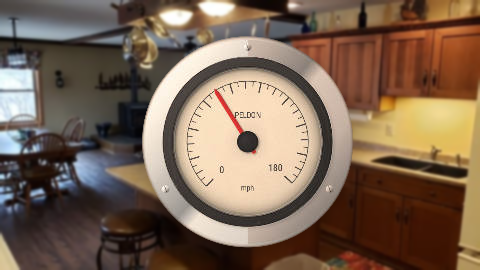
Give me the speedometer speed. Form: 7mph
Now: 70mph
